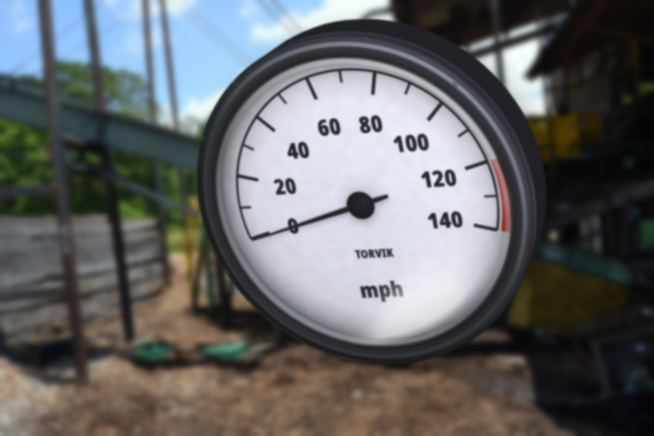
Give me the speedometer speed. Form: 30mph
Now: 0mph
